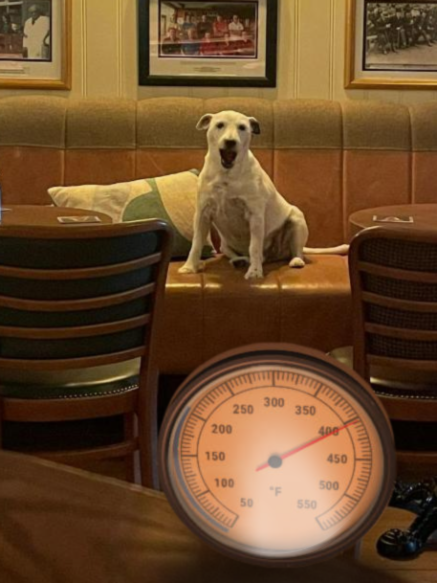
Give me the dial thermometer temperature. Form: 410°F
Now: 400°F
